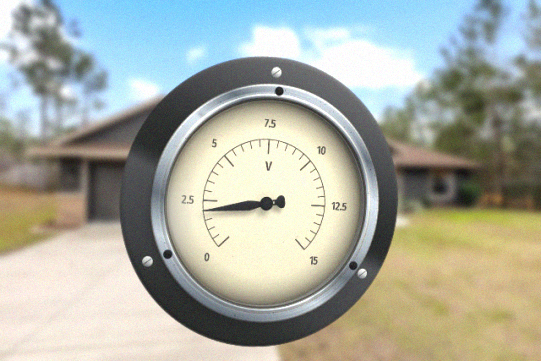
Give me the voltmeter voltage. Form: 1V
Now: 2V
